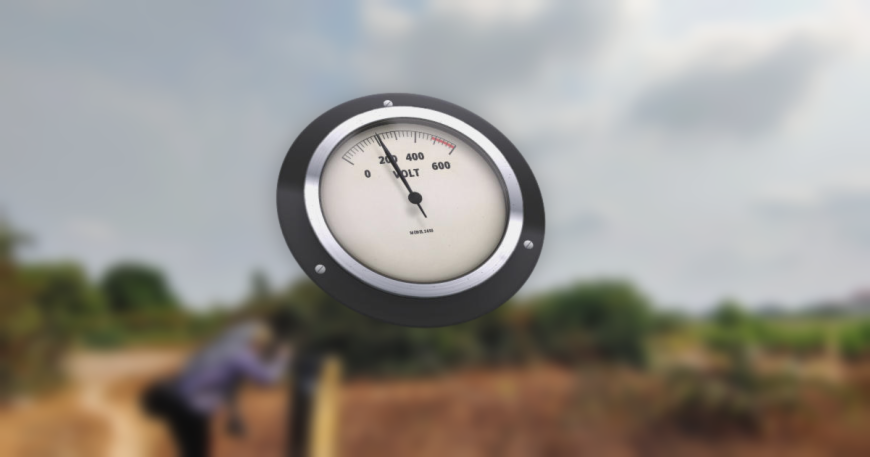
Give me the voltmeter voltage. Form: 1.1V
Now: 200V
